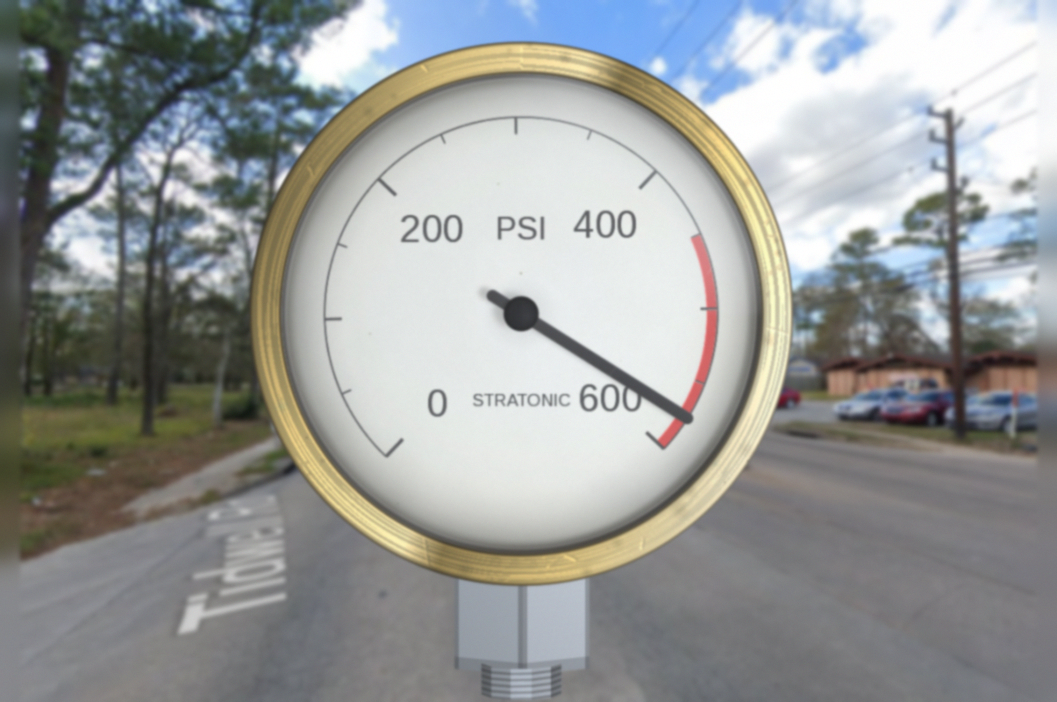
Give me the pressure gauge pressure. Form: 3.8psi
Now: 575psi
